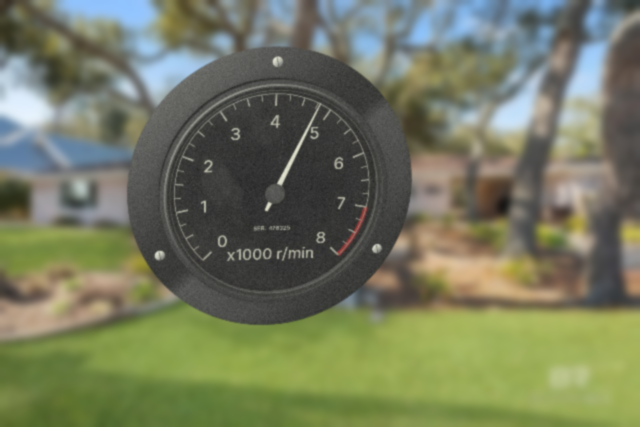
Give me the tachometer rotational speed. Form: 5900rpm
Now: 4750rpm
